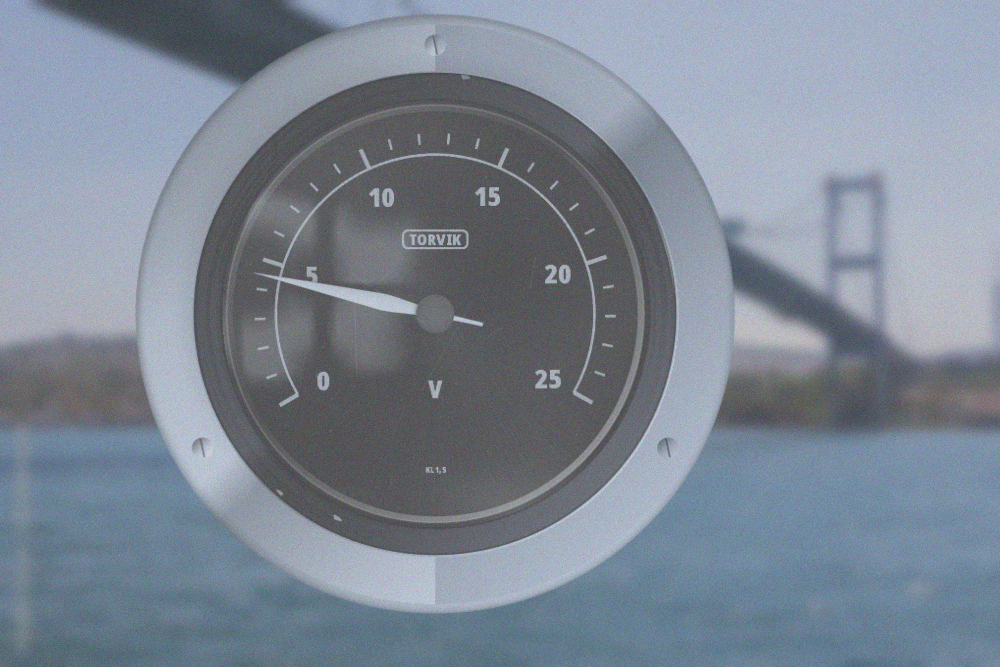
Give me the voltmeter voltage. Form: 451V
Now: 4.5V
